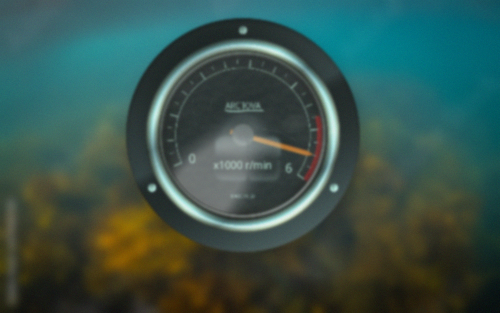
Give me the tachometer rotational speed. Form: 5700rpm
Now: 5500rpm
